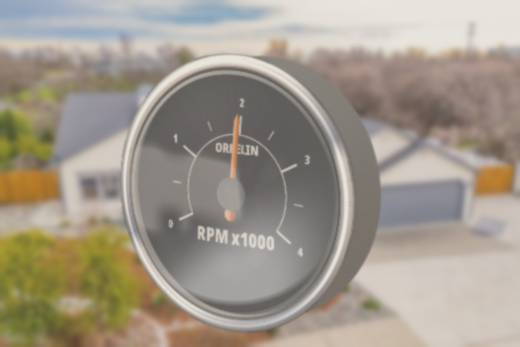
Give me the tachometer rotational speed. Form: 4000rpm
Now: 2000rpm
